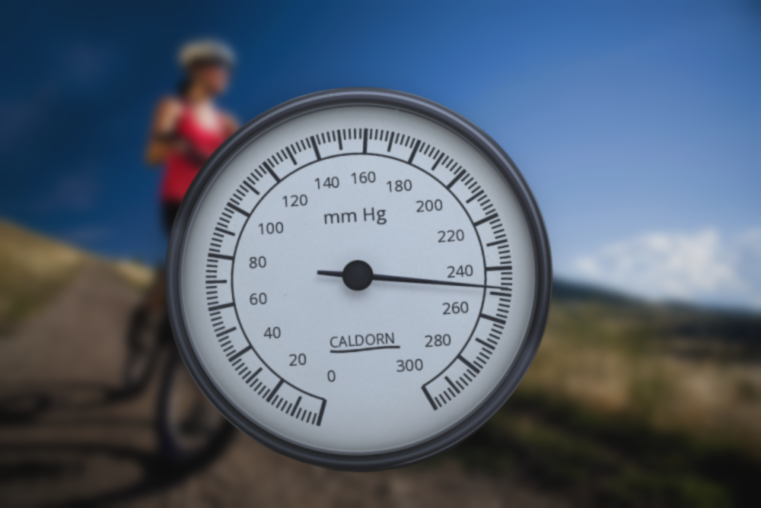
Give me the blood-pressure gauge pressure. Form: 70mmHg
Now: 248mmHg
